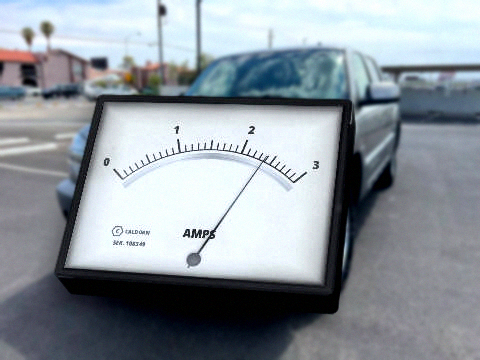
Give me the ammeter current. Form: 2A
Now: 2.4A
